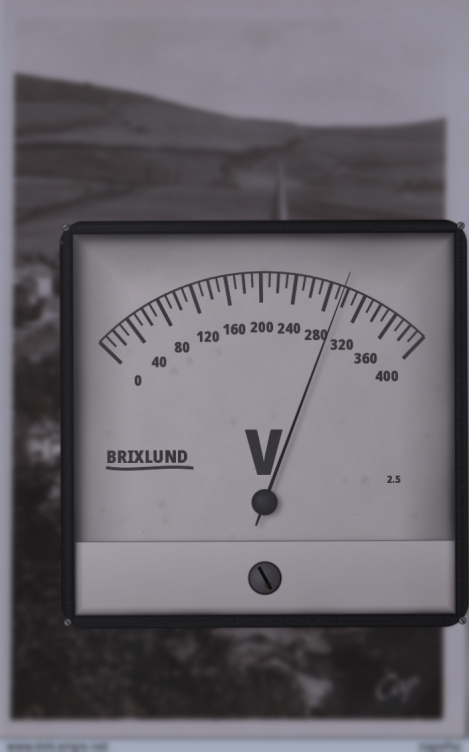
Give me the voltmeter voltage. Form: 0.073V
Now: 295V
